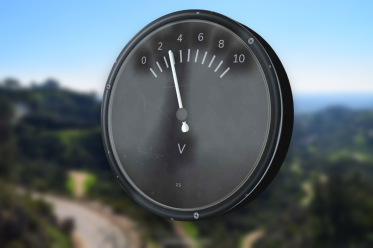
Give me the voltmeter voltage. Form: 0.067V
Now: 3V
